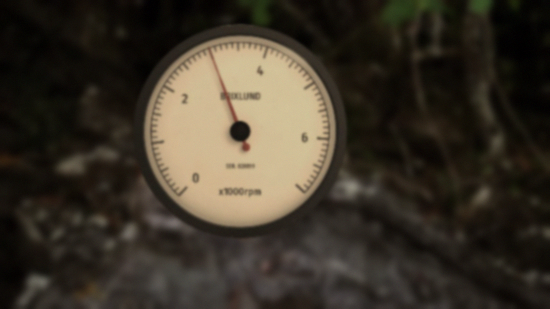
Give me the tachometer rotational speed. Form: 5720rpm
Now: 3000rpm
